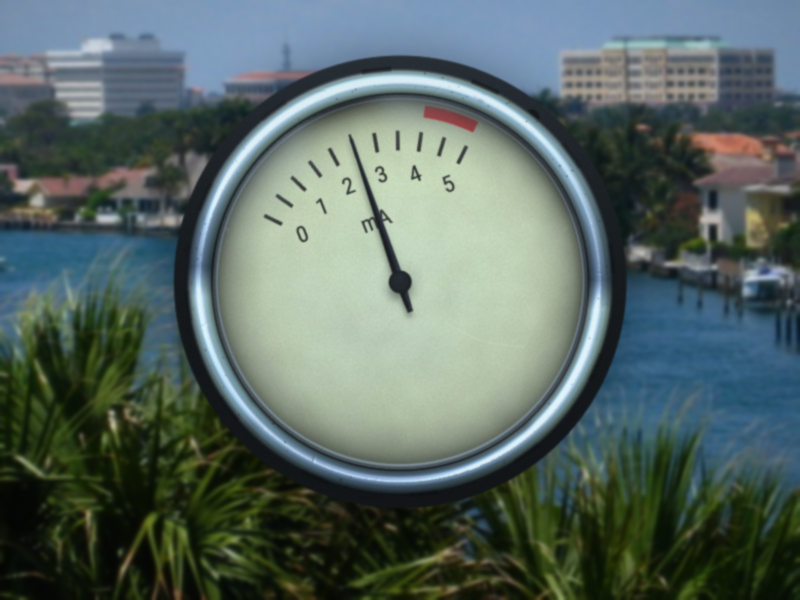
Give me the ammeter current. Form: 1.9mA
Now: 2.5mA
